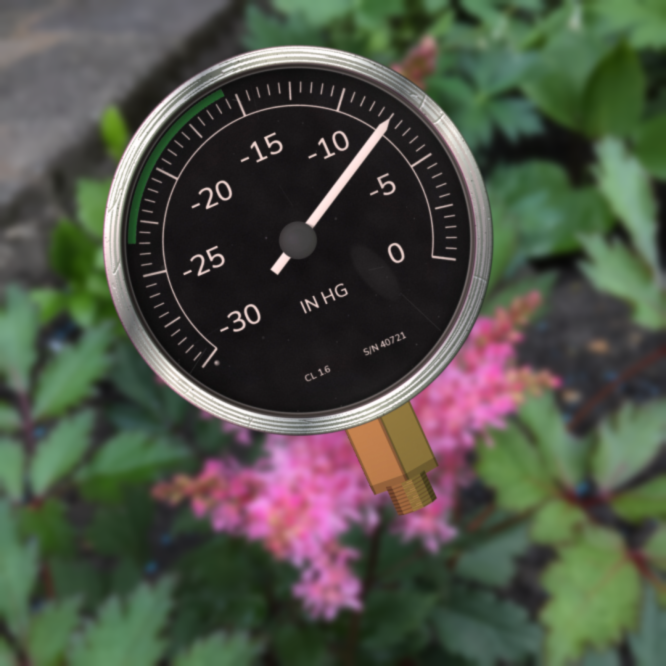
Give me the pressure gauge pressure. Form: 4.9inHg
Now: -7.5inHg
